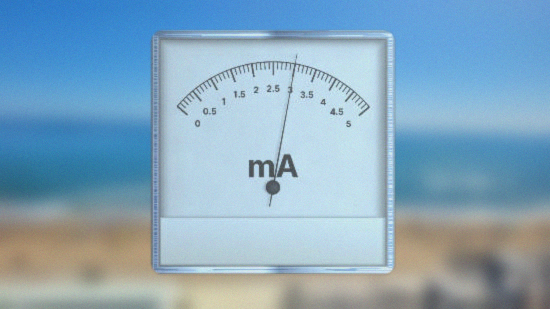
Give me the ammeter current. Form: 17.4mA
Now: 3mA
